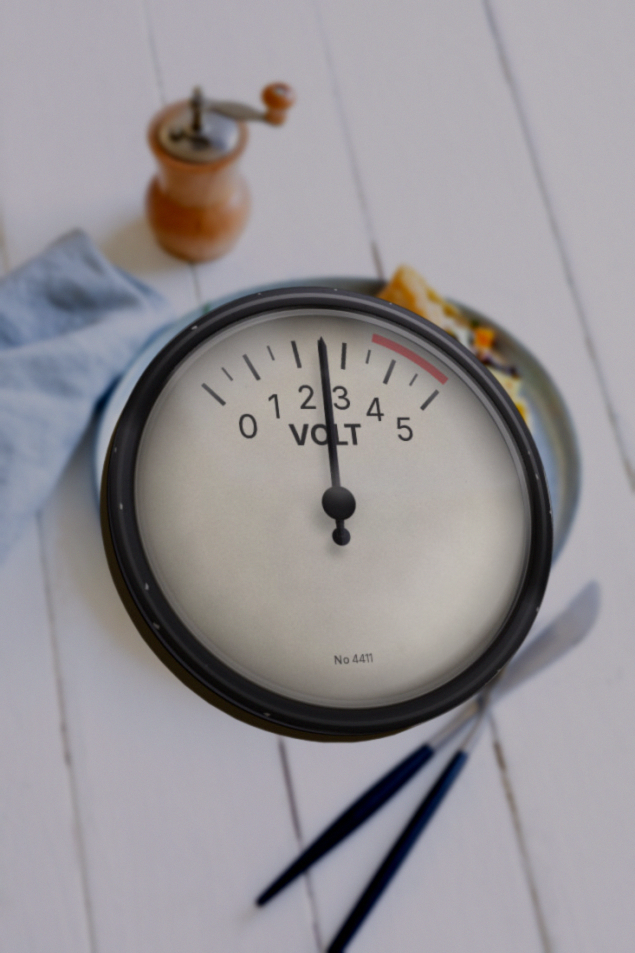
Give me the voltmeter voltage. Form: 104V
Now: 2.5V
